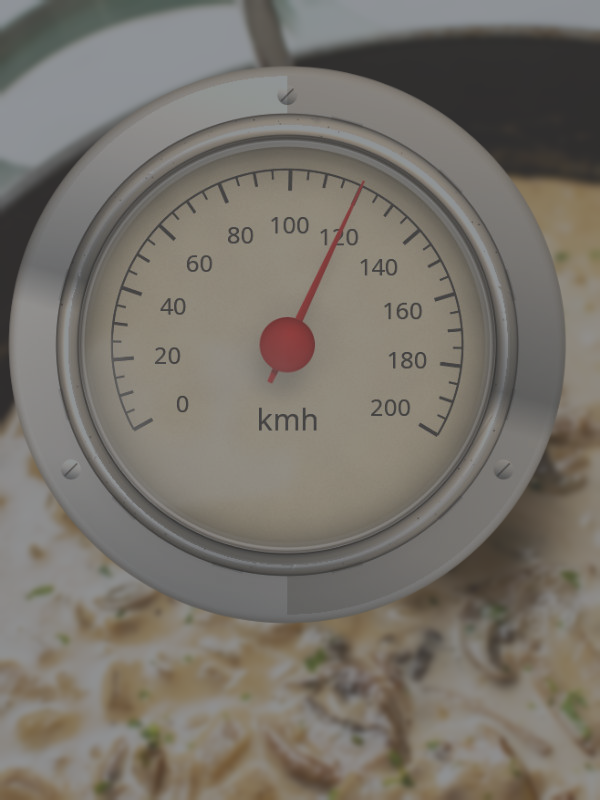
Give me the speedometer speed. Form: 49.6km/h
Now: 120km/h
